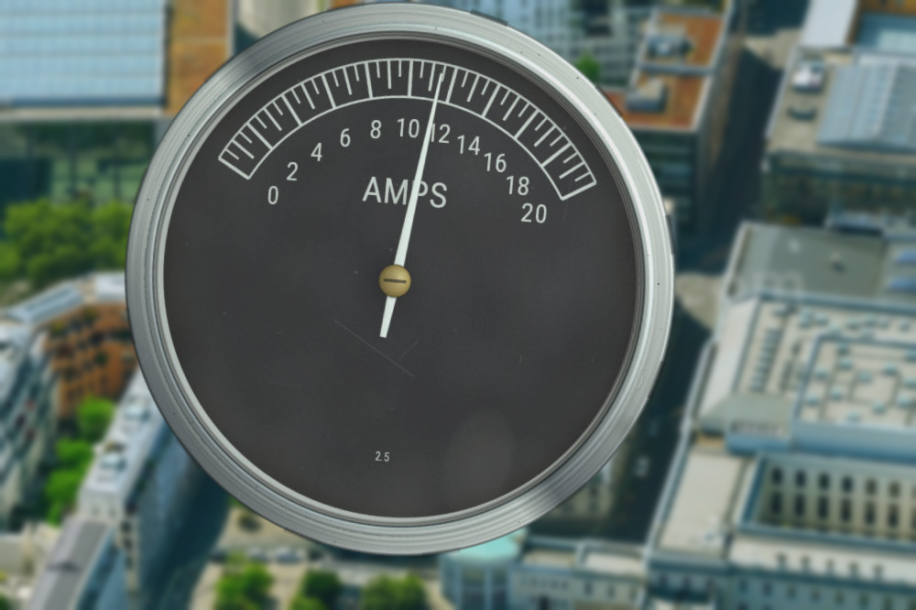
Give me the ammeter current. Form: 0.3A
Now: 11.5A
